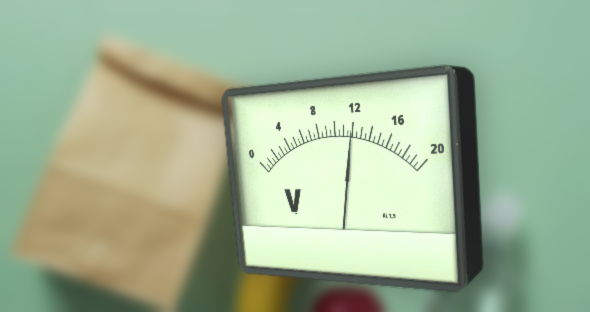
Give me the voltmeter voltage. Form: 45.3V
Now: 12V
